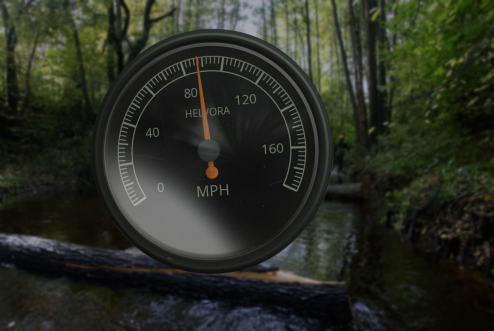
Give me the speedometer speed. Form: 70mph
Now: 88mph
